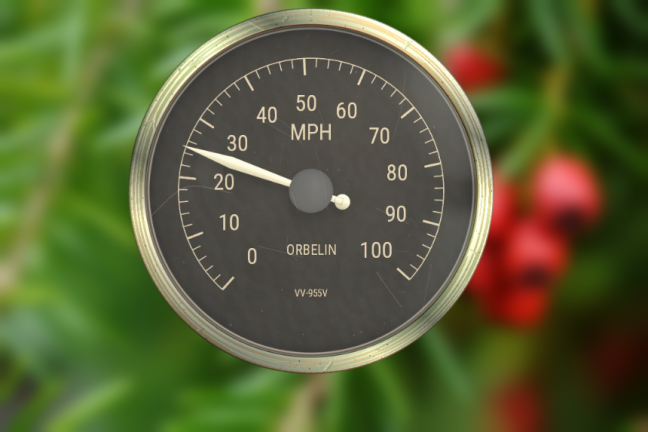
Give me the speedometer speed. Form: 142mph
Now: 25mph
